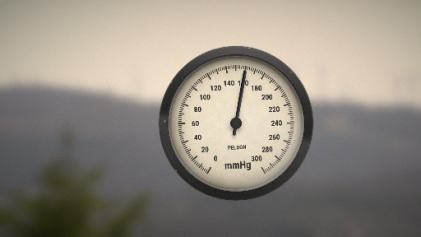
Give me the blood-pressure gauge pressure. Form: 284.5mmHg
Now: 160mmHg
